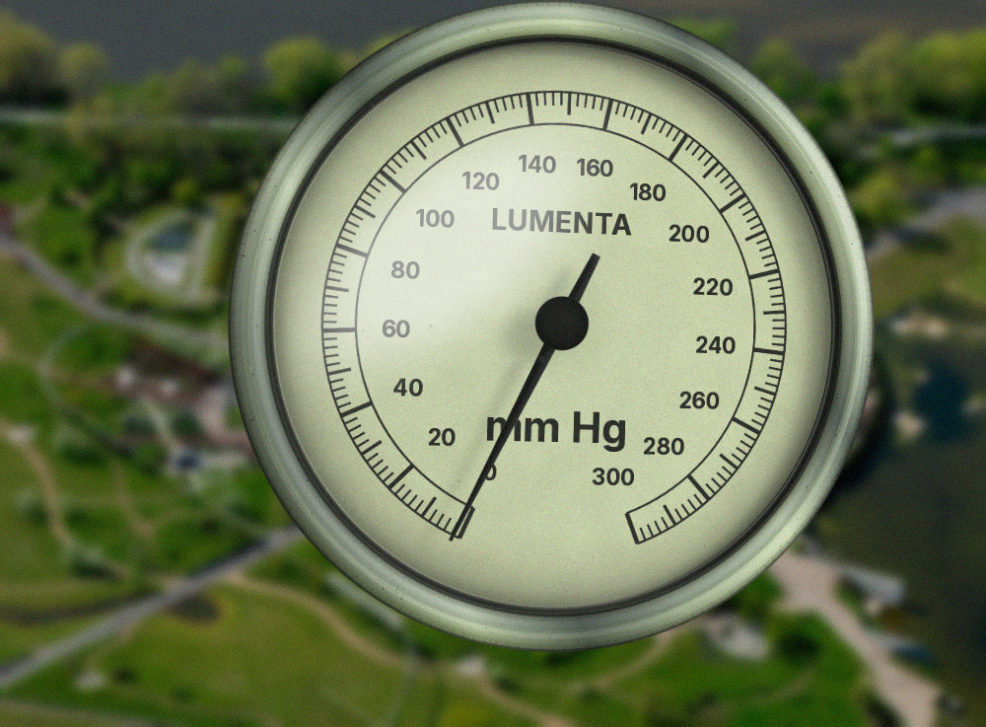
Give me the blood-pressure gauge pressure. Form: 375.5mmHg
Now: 2mmHg
